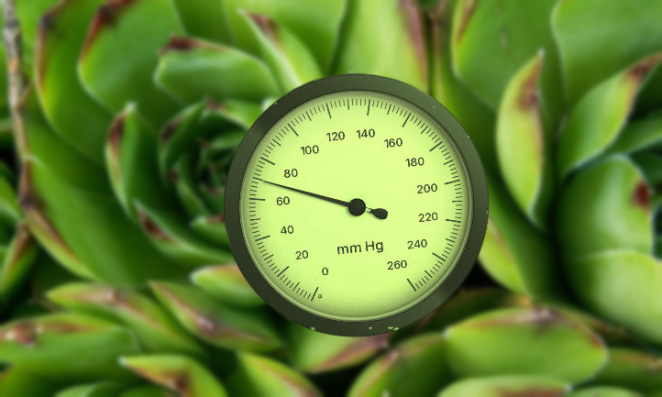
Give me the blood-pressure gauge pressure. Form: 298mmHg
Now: 70mmHg
